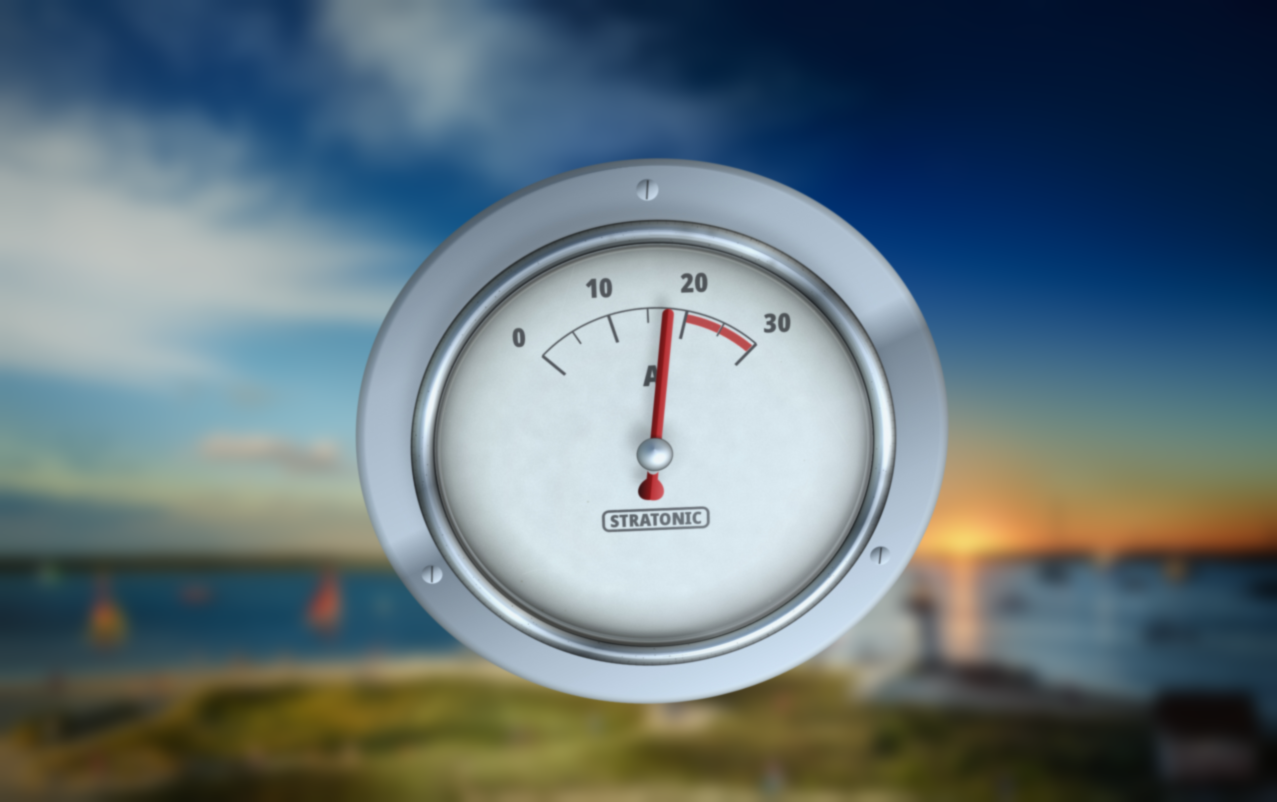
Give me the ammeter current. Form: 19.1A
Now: 17.5A
